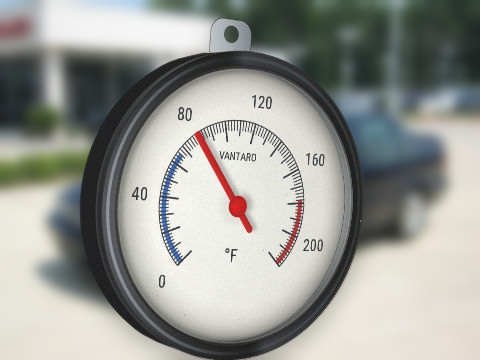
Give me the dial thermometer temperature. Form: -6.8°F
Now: 80°F
